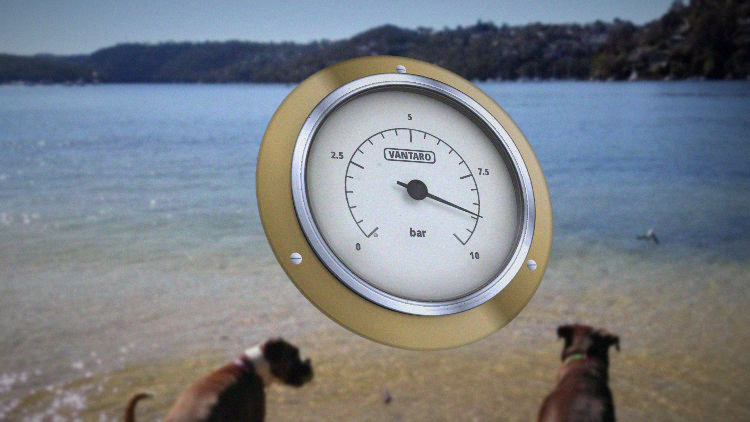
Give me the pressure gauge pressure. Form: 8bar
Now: 9bar
